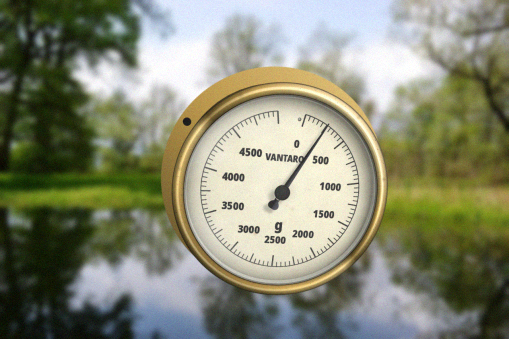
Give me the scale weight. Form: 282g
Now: 250g
